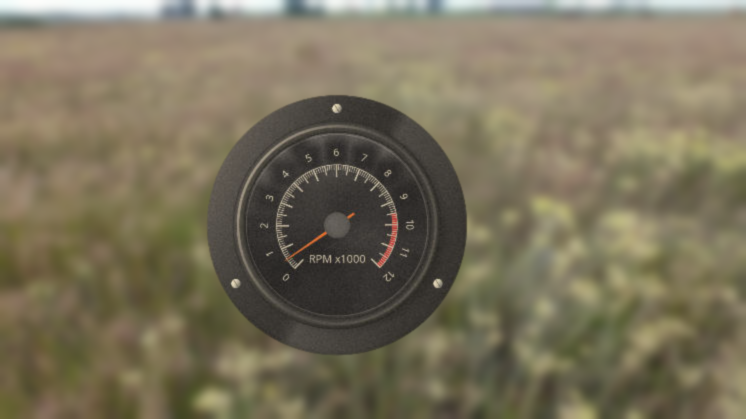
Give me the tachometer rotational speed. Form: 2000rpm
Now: 500rpm
